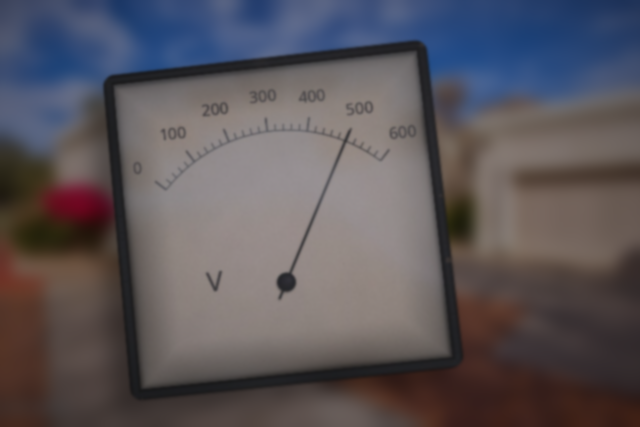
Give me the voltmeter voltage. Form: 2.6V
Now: 500V
